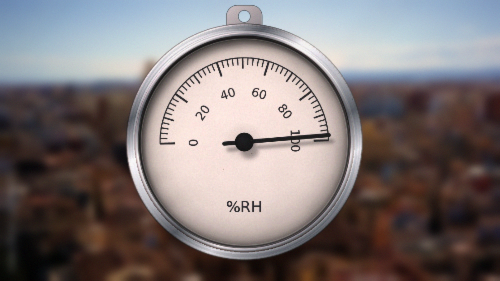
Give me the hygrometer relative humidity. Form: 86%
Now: 98%
